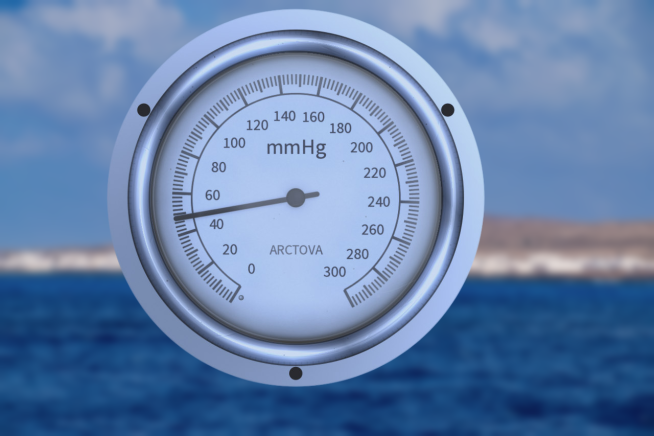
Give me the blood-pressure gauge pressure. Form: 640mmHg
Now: 48mmHg
